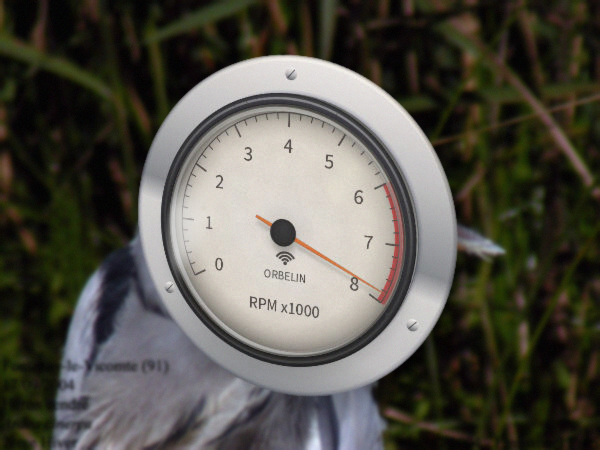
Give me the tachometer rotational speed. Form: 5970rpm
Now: 7800rpm
